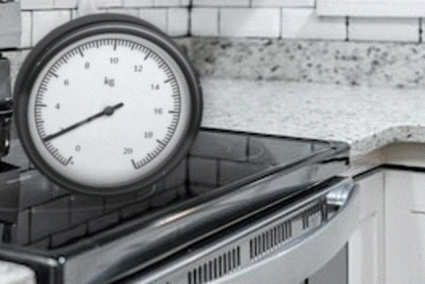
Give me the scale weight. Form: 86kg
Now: 2kg
